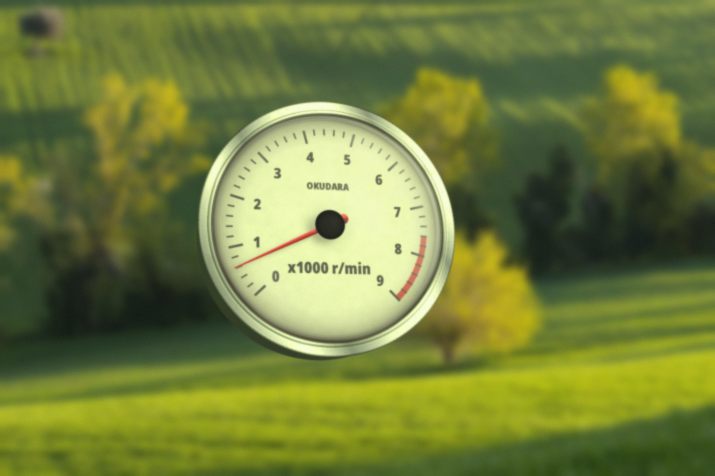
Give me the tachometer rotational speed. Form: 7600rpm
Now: 600rpm
